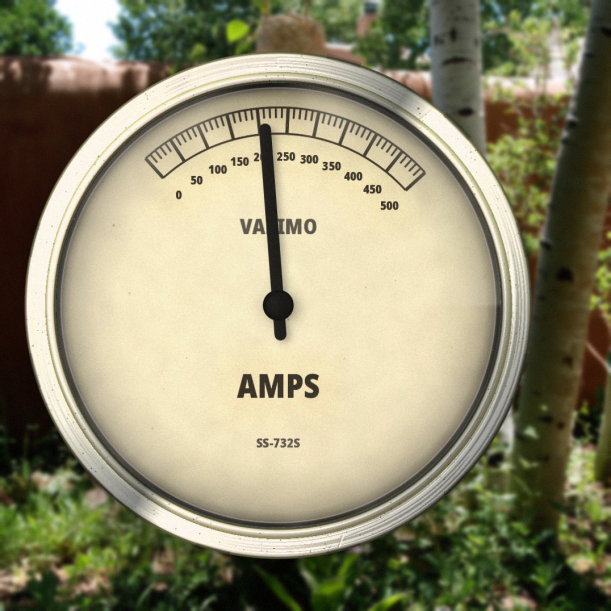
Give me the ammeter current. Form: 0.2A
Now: 210A
